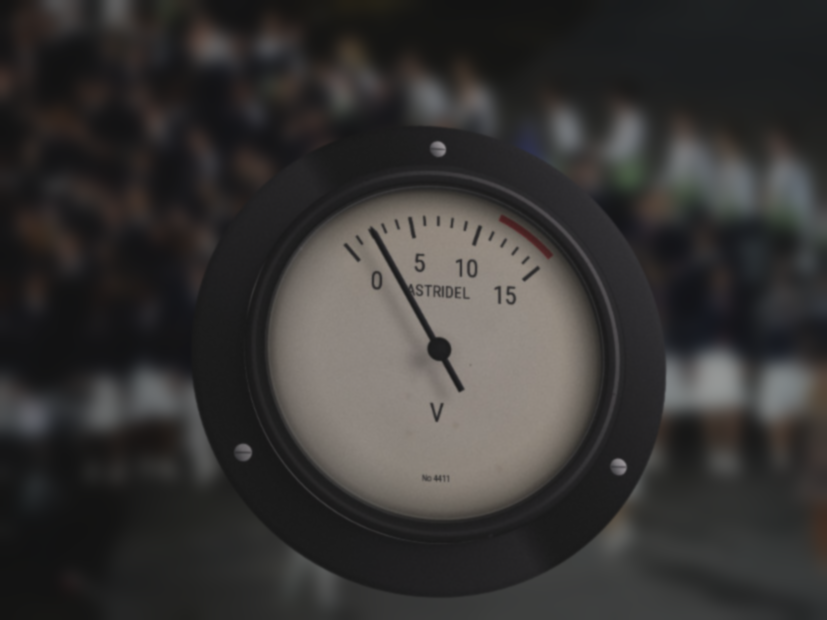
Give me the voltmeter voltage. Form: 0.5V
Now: 2V
